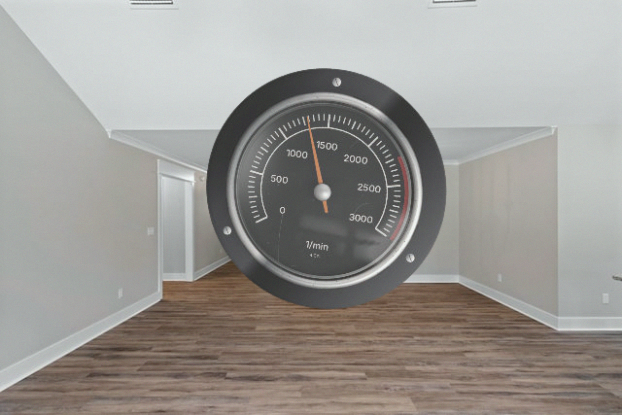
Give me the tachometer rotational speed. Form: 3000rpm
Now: 1300rpm
